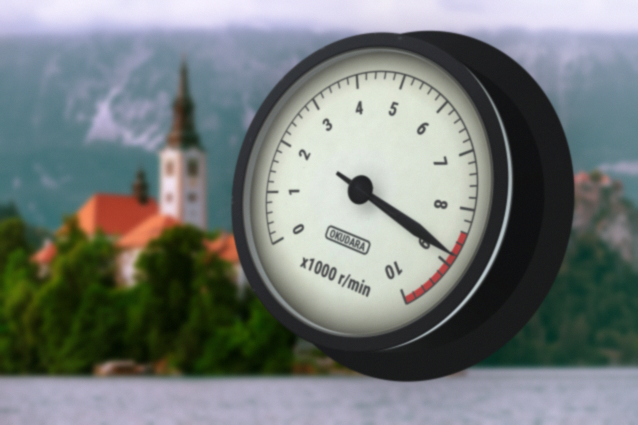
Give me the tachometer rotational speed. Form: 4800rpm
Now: 8800rpm
